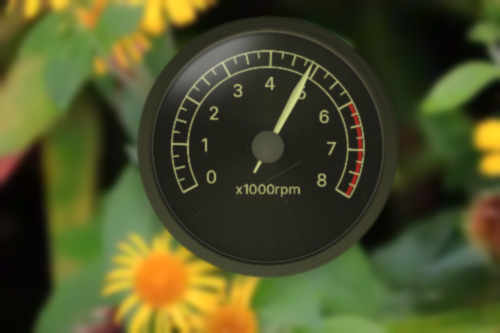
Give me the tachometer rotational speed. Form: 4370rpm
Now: 4875rpm
